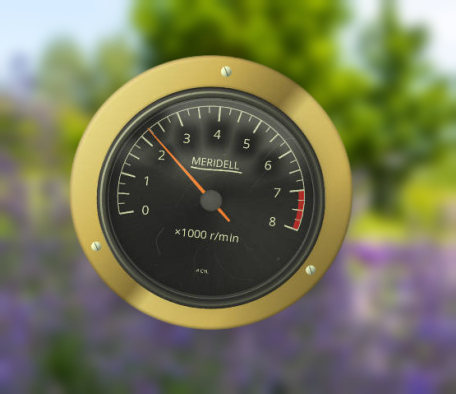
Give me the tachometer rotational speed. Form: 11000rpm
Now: 2250rpm
